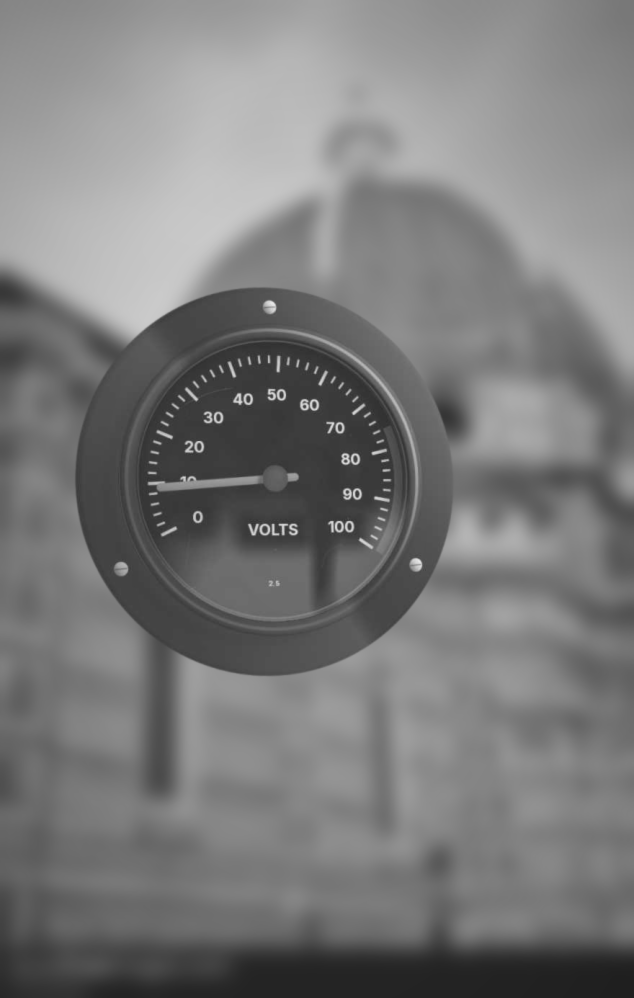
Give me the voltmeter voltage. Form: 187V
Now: 9V
